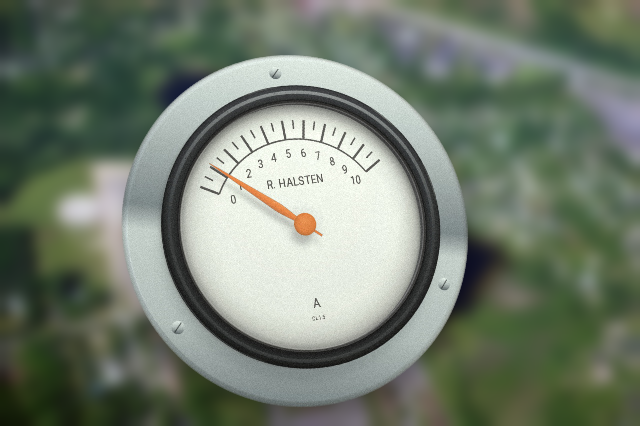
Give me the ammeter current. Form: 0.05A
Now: 1A
